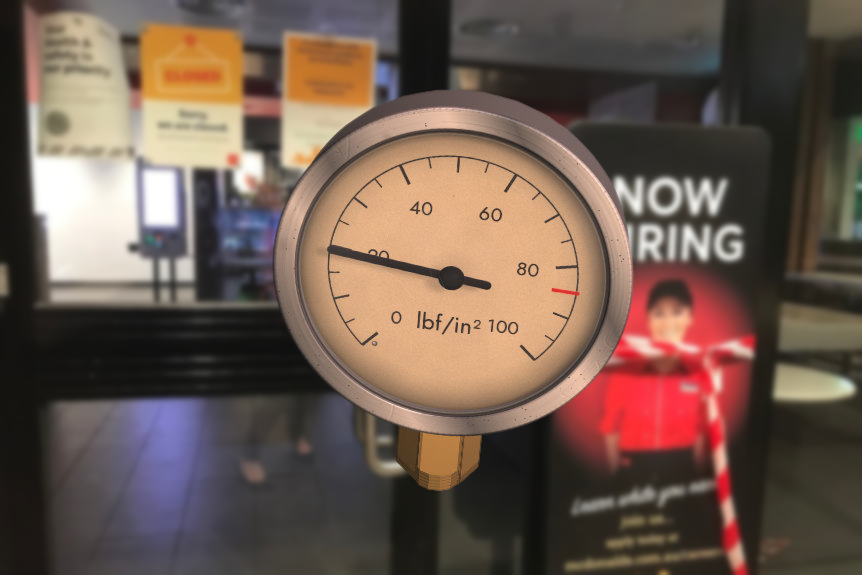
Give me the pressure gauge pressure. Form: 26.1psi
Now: 20psi
